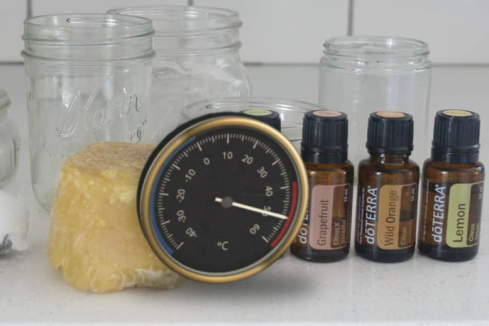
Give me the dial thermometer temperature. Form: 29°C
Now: 50°C
